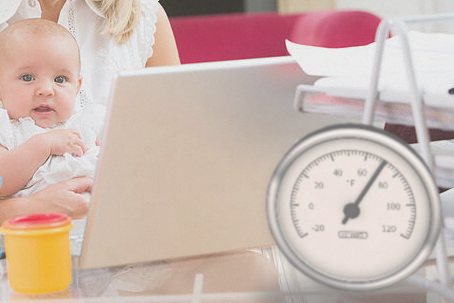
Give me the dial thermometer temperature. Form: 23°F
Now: 70°F
